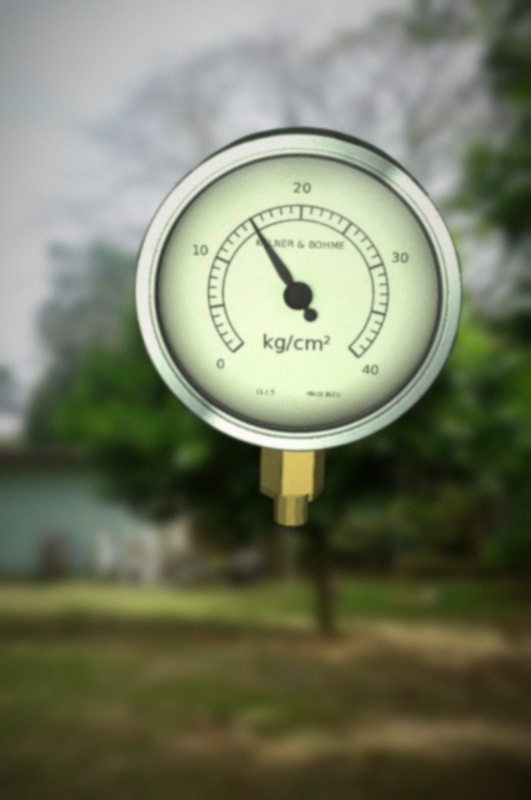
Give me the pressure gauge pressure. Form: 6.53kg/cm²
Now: 15kg/cm²
